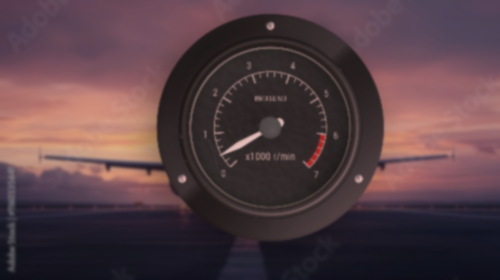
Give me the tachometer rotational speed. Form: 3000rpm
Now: 400rpm
